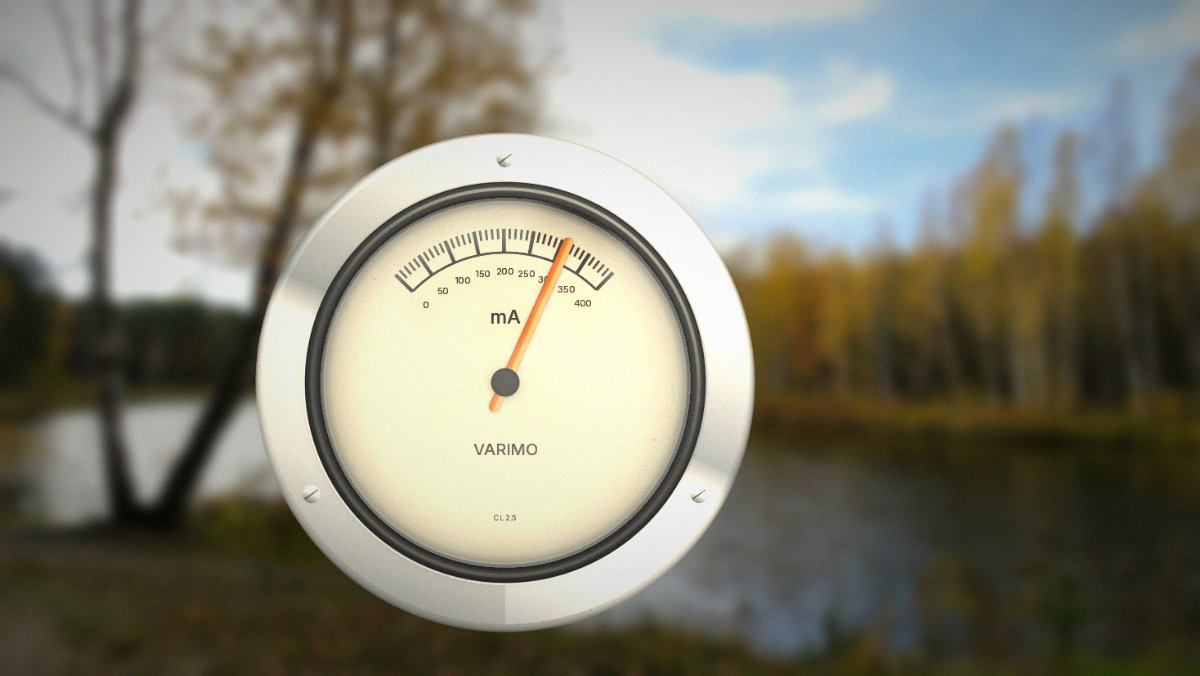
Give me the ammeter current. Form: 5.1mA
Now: 310mA
